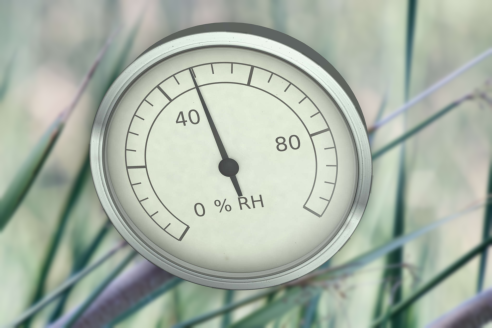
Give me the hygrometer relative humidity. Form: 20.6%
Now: 48%
